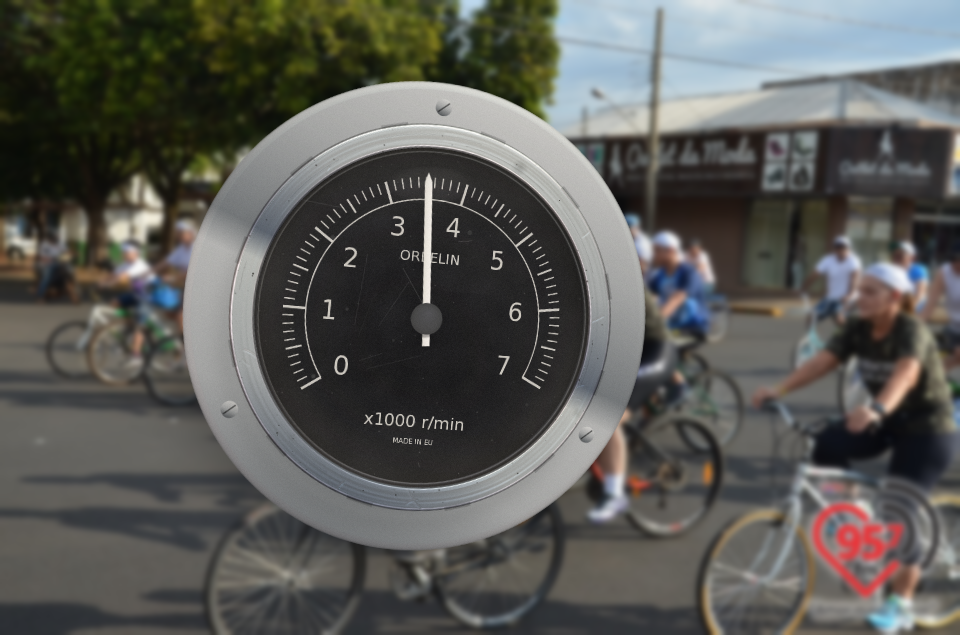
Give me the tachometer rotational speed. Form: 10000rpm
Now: 3500rpm
